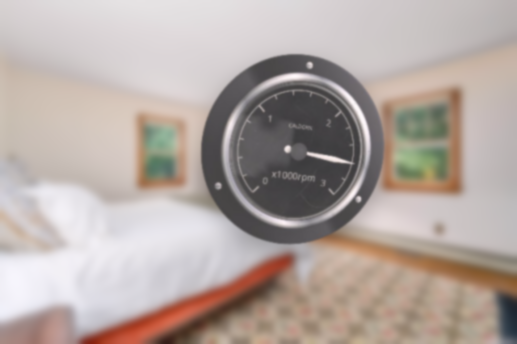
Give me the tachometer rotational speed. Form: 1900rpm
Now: 2600rpm
